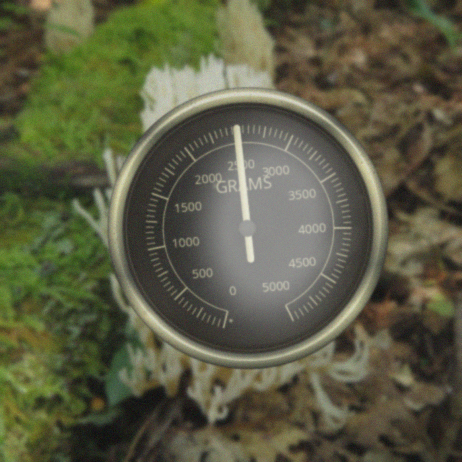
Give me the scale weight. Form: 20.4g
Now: 2500g
